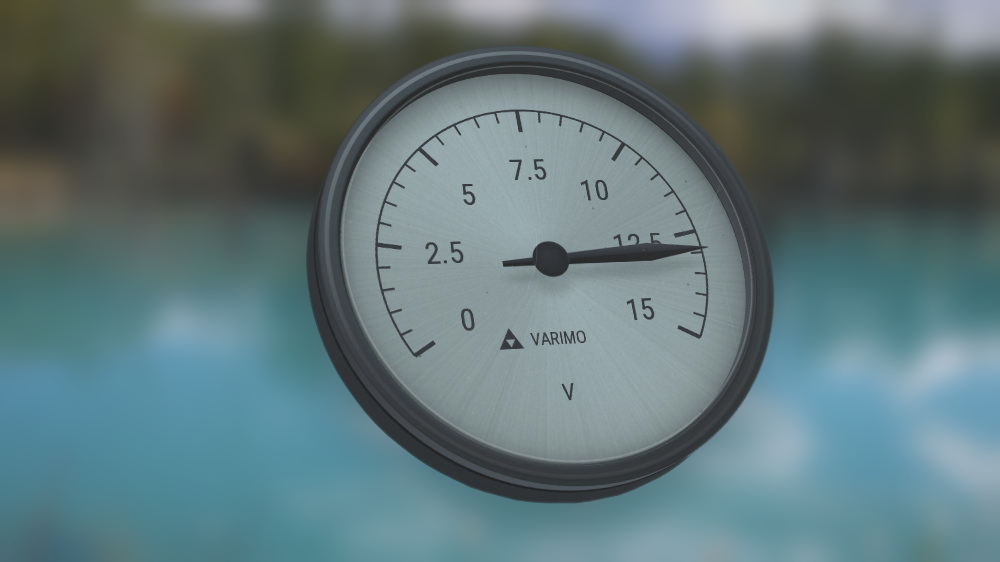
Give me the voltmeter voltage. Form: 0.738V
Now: 13V
